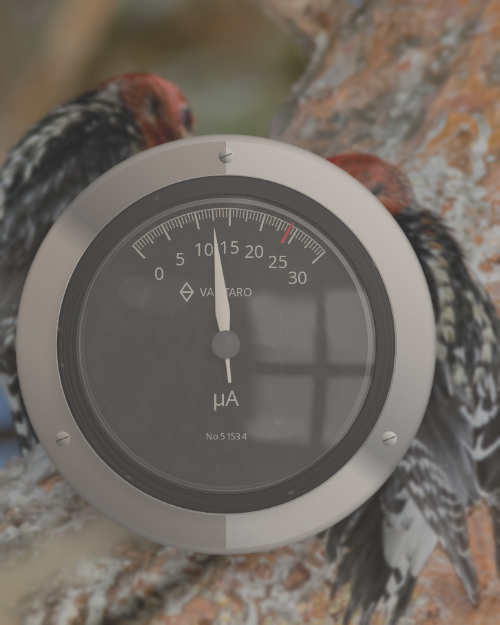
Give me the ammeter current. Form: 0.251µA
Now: 12.5µA
